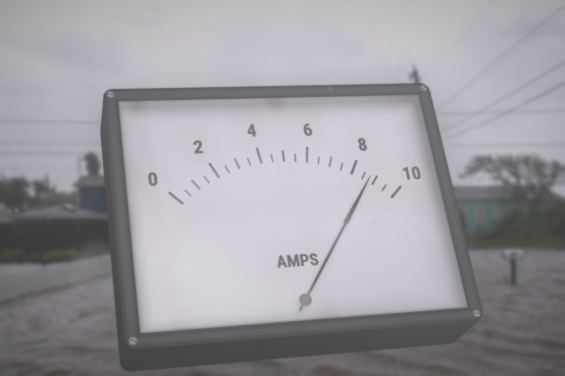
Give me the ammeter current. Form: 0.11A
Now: 8.75A
